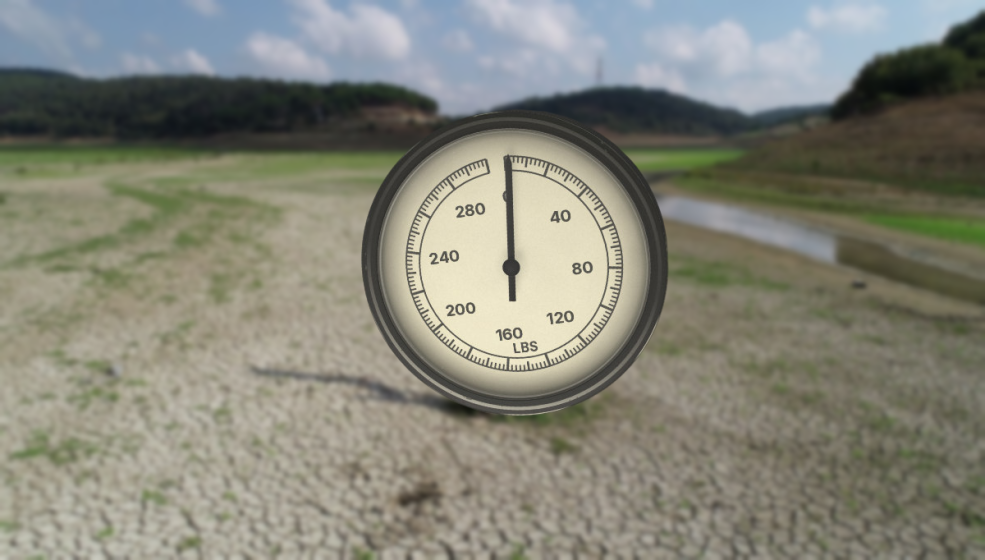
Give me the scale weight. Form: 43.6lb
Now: 2lb
